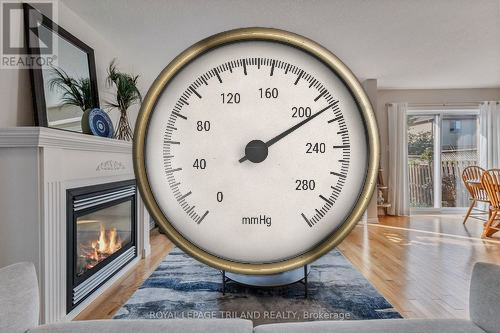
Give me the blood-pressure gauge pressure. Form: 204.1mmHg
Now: 210mmHg
